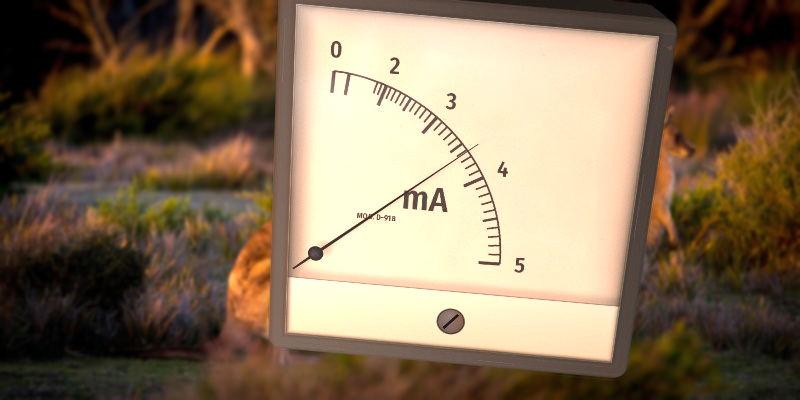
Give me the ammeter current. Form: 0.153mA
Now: 3.6mA
